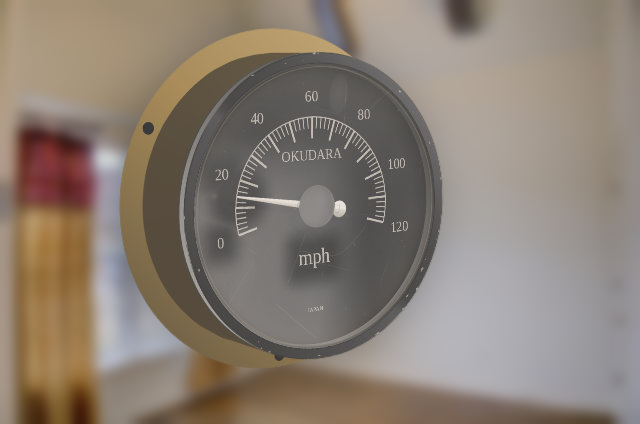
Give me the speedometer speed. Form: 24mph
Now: 14mph
